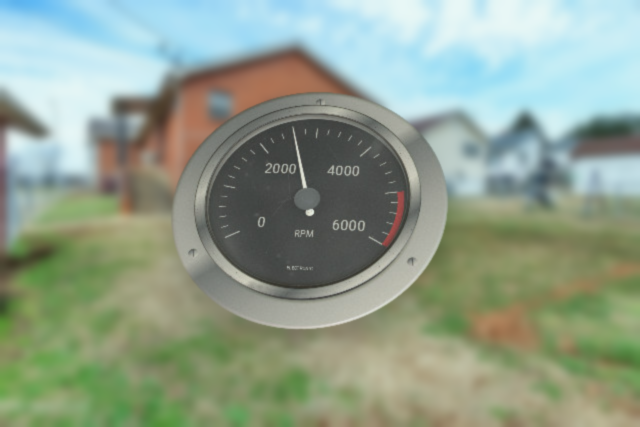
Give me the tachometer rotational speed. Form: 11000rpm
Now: 2600rpm
